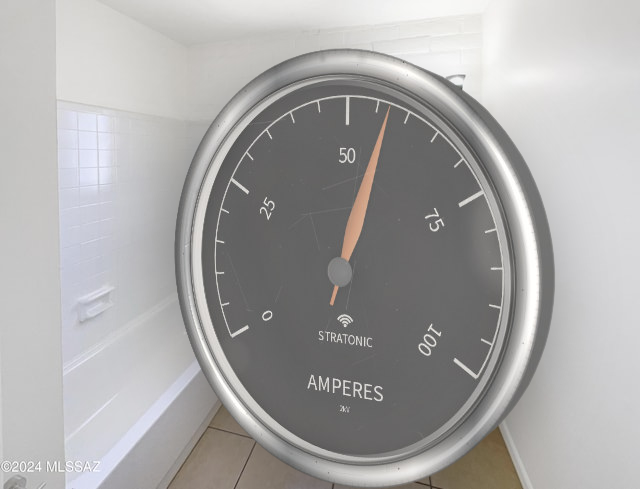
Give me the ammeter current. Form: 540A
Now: 57.5A
